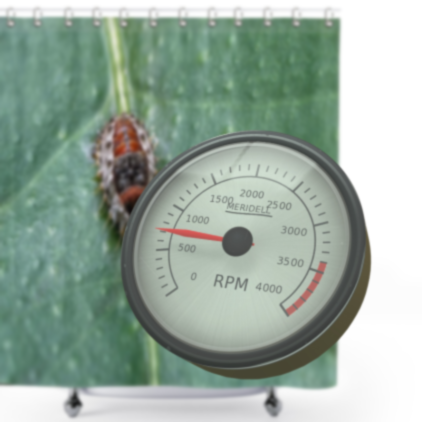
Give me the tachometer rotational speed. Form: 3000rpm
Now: 700rpm
